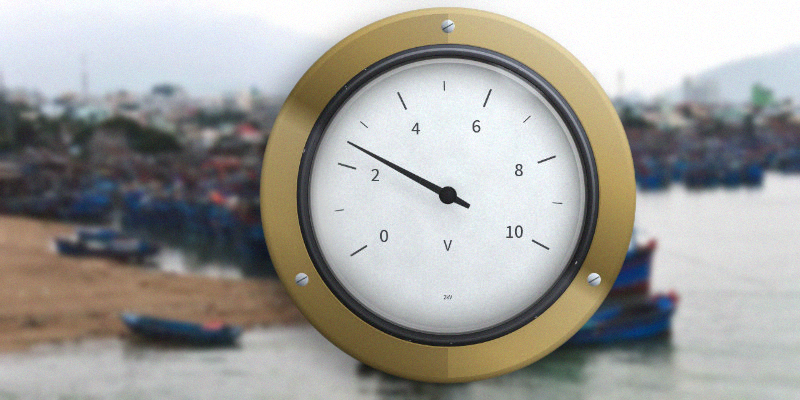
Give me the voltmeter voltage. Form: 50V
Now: 2.5V
